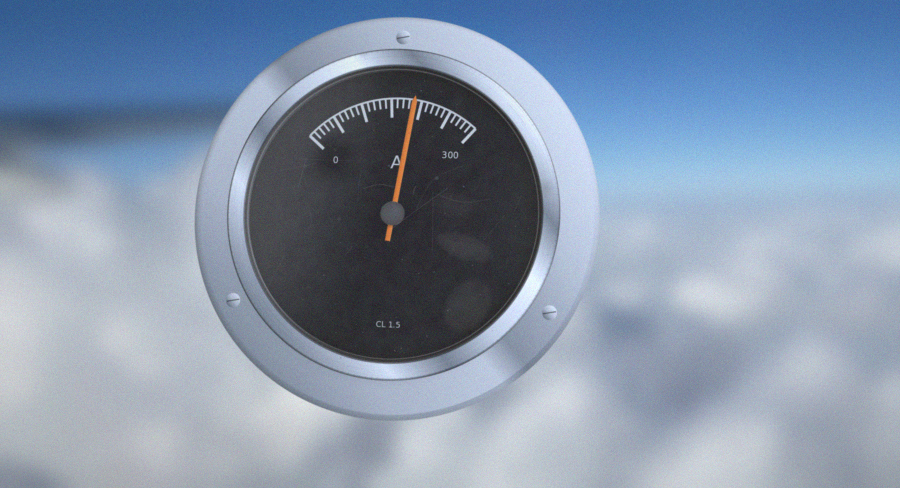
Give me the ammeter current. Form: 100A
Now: 190A
